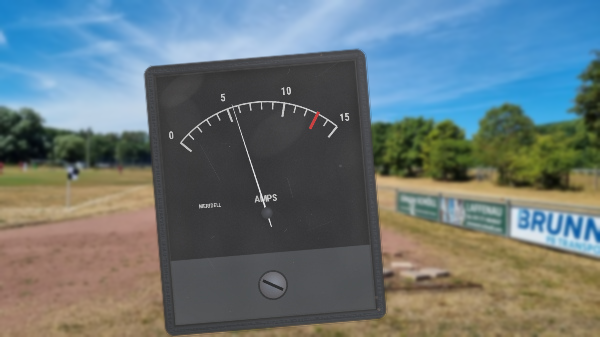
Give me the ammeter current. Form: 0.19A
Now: 5.5A
